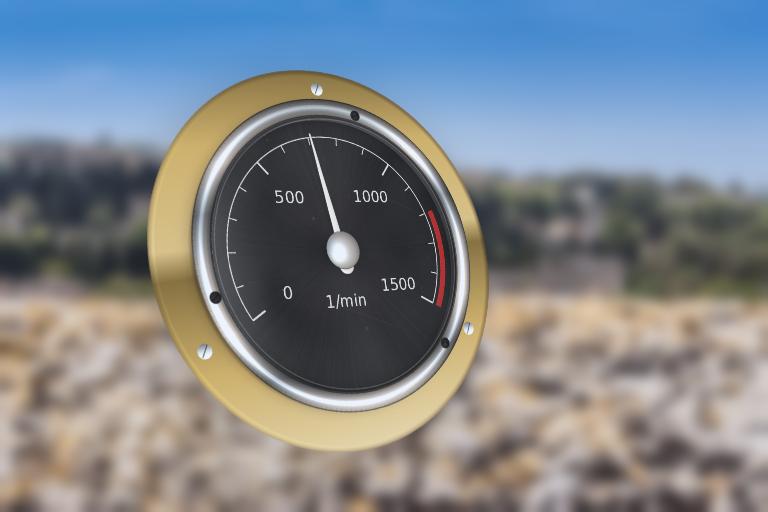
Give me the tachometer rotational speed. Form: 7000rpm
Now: 700rpm
